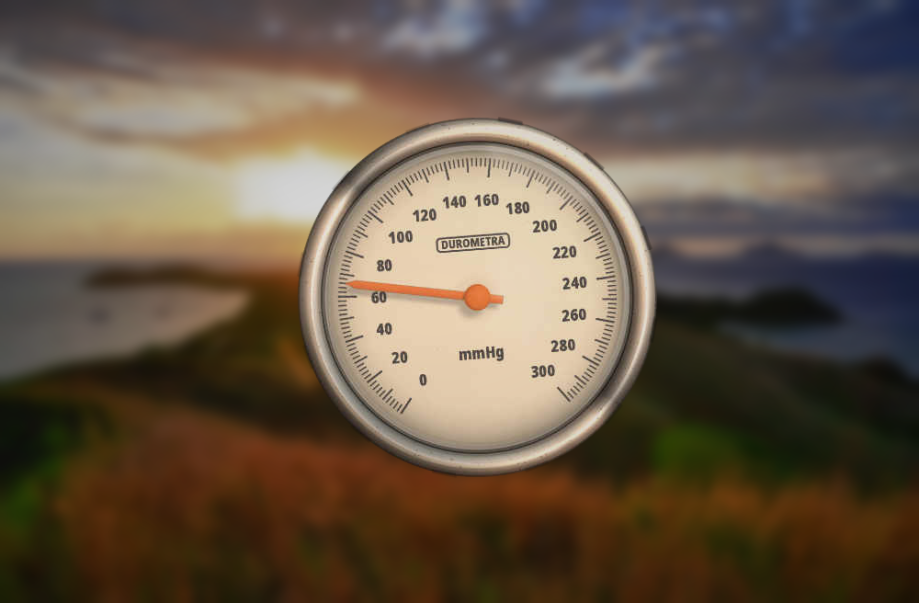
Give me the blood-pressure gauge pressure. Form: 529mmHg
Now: 66mmHg
